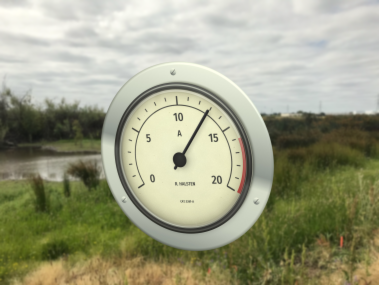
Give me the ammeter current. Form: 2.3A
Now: 13A
